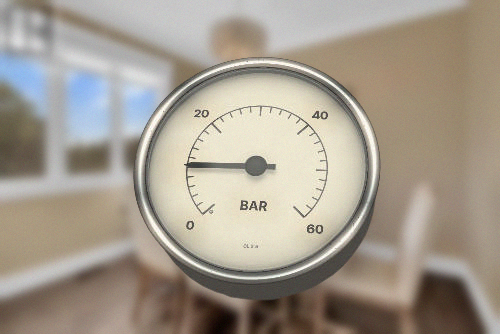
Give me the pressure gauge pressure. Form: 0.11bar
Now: 10bar
